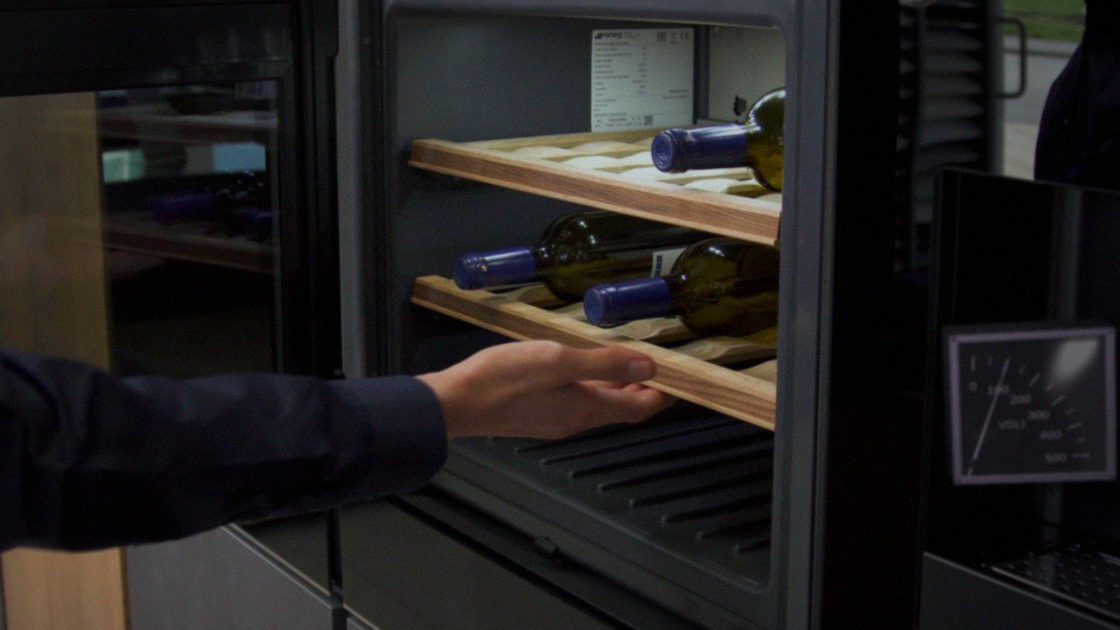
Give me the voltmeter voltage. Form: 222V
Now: 100V
